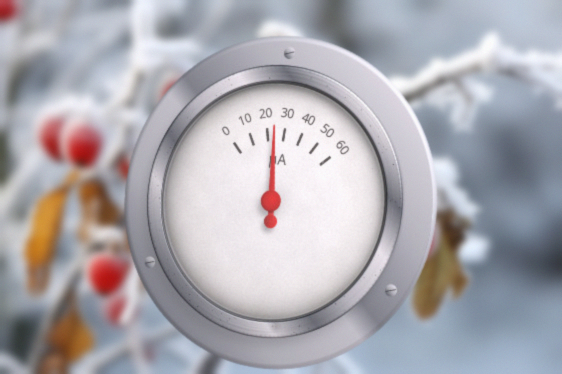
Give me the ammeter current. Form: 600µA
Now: 25µA
